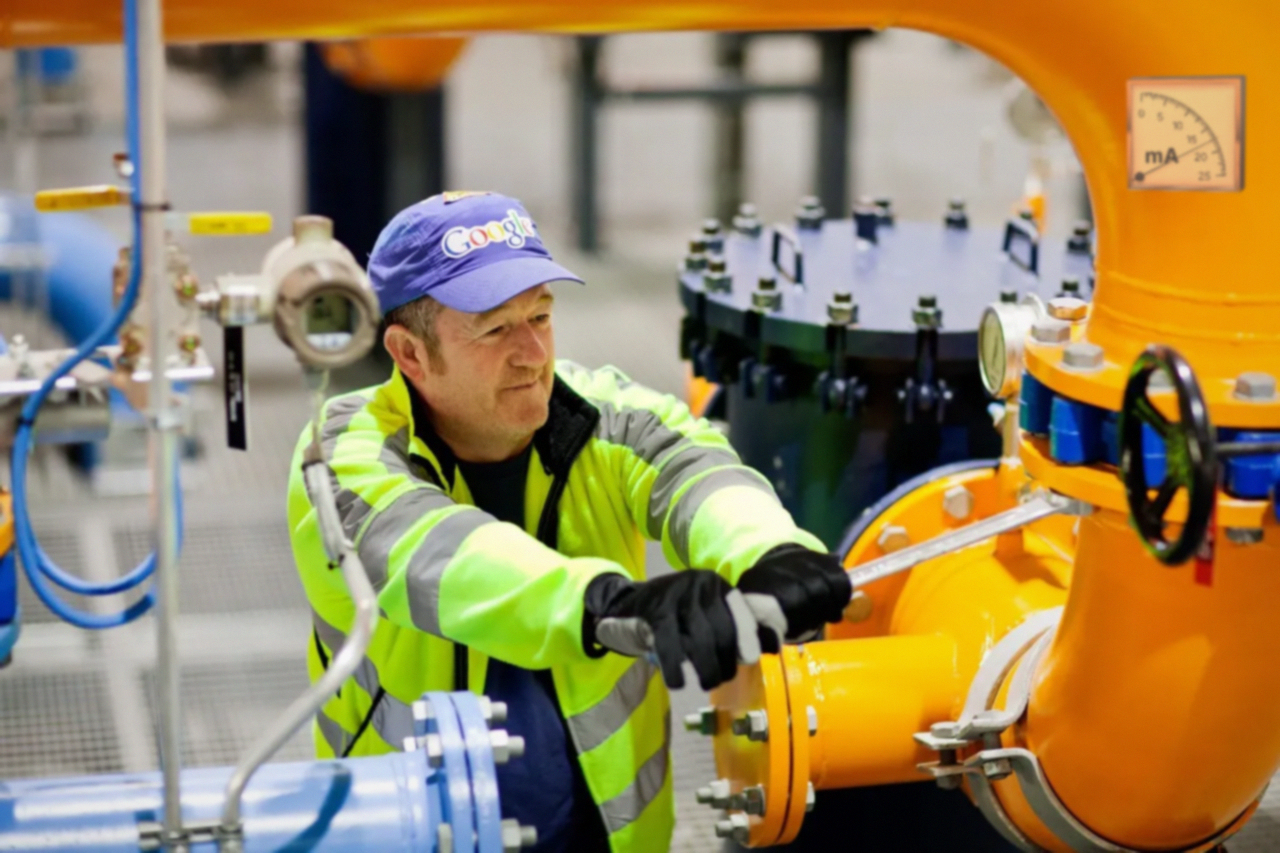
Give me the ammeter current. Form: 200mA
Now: 17.5mA
